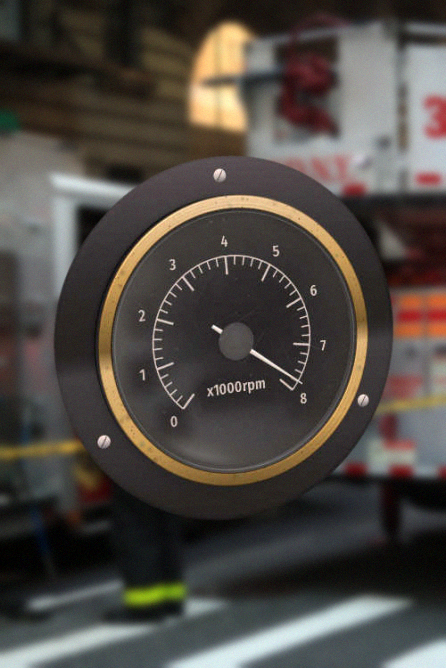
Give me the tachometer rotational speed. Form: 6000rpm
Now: 7800rpm
